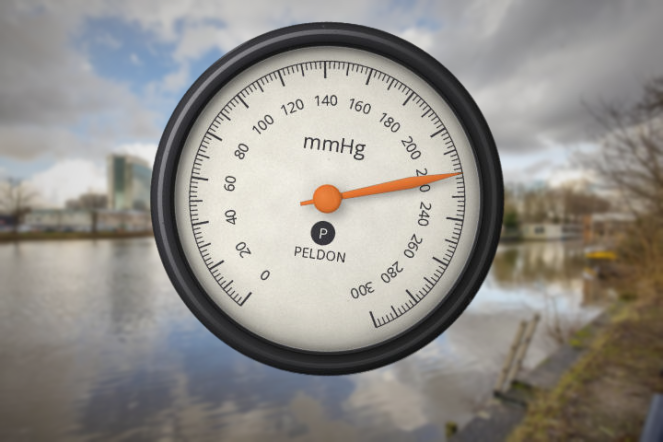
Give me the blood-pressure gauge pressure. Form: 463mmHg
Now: 220mmHg
